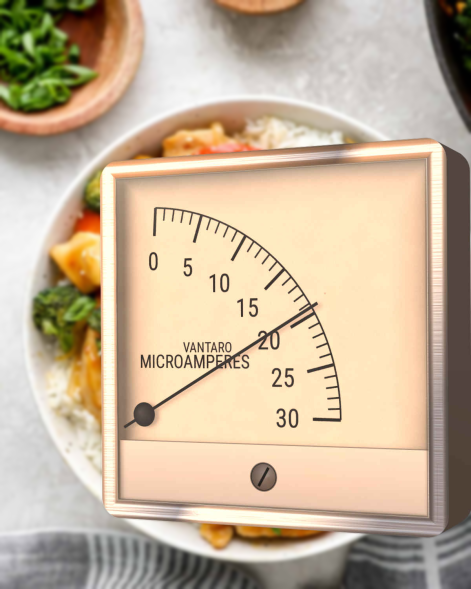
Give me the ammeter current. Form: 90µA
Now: 19.5µA
